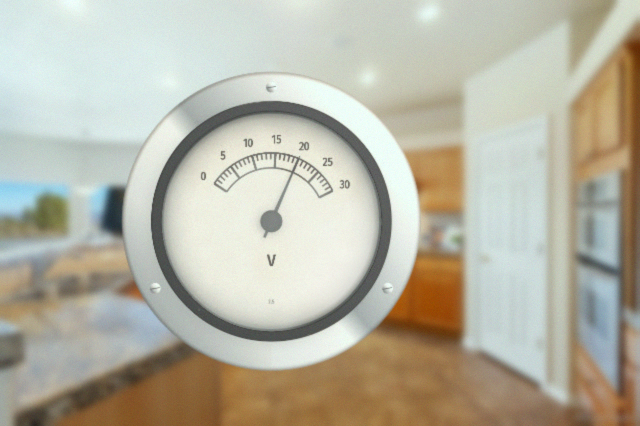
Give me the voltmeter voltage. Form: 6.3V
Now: 20V
